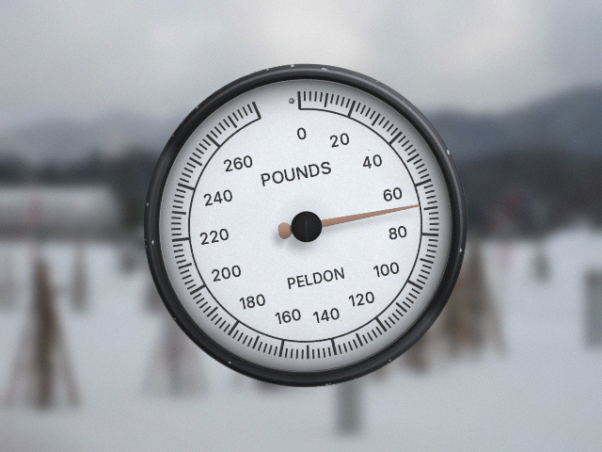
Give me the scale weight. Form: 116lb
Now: 68lb
